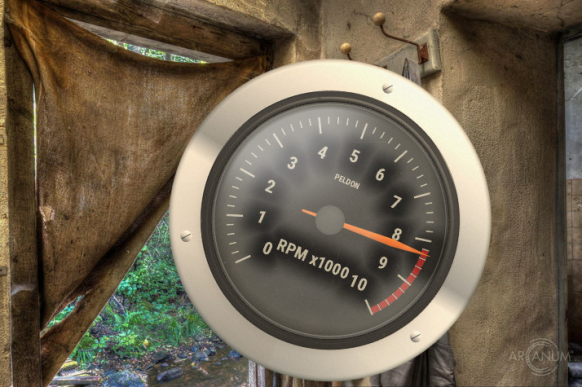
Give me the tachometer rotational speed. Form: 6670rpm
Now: 8300rpm
